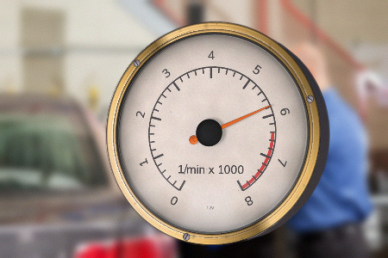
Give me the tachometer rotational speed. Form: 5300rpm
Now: 5800rpm
